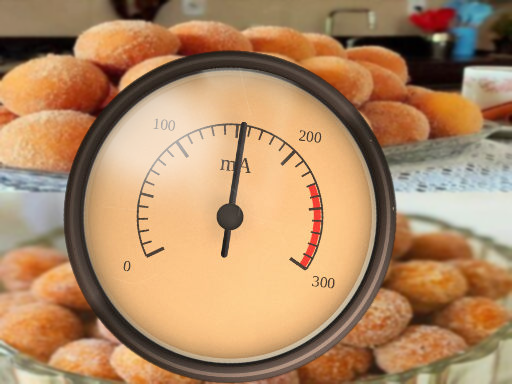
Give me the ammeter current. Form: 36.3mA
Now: 155mA
